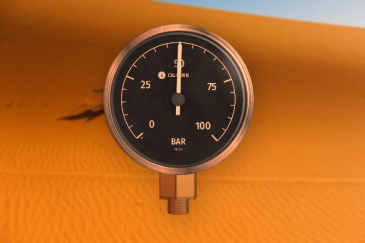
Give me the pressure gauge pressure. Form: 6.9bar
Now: 50bar
